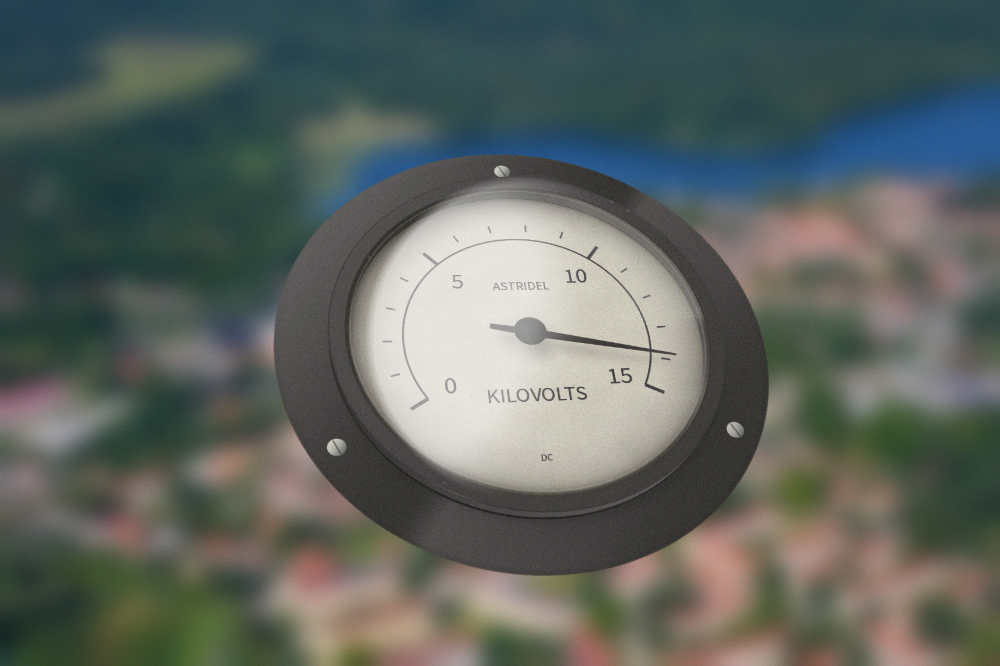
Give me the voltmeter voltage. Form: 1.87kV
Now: 14kV
